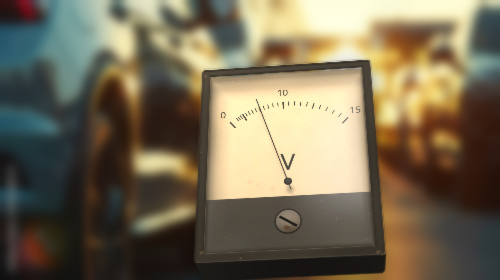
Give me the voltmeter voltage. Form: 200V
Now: 7.5V
